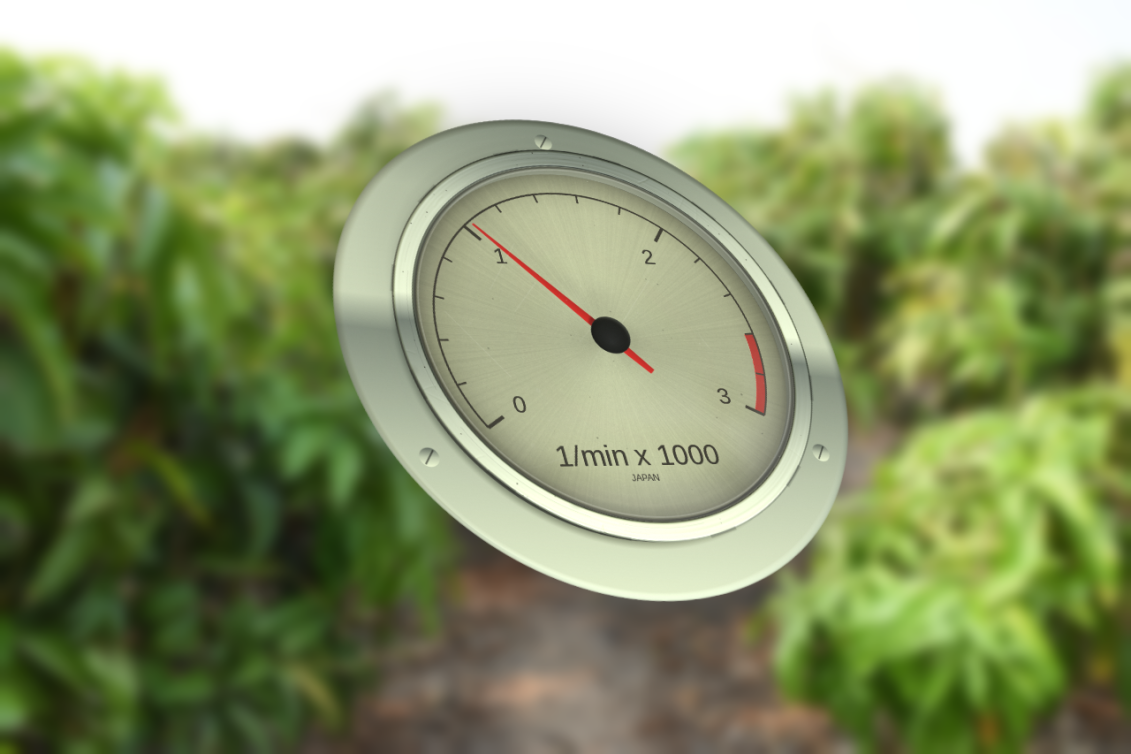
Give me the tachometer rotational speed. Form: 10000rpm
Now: 1000rpm
